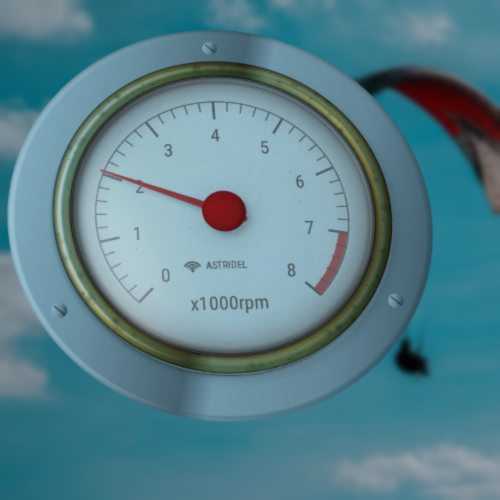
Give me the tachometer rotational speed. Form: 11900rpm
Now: 2000rpm
